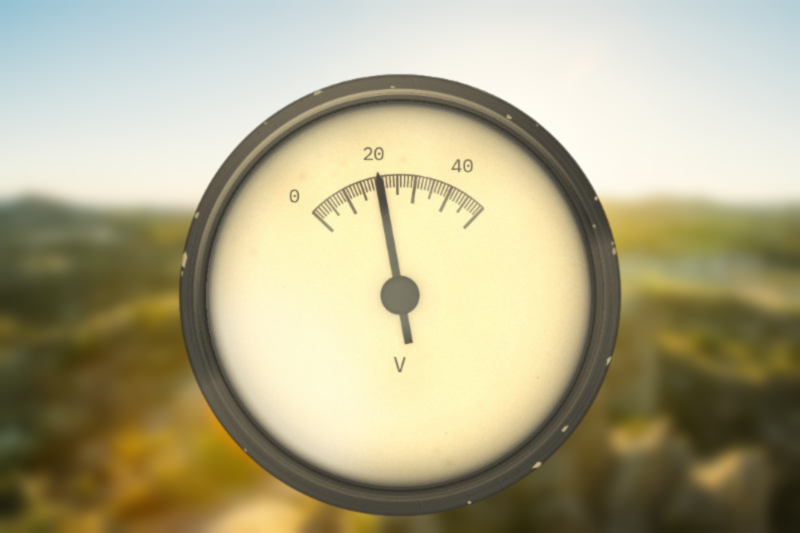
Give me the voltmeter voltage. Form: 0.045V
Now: 20V
